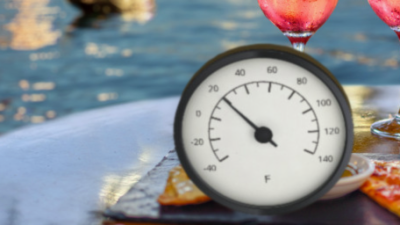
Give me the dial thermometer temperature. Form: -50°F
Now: 20°F
